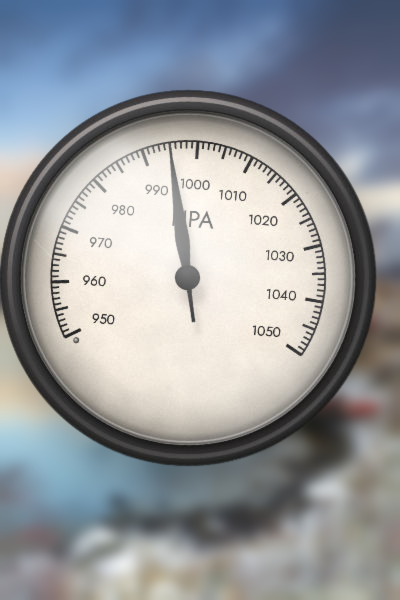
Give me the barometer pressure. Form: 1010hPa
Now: 995hPa
